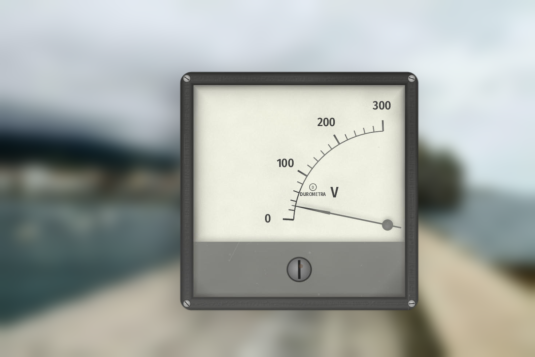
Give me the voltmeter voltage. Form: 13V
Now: 30V
